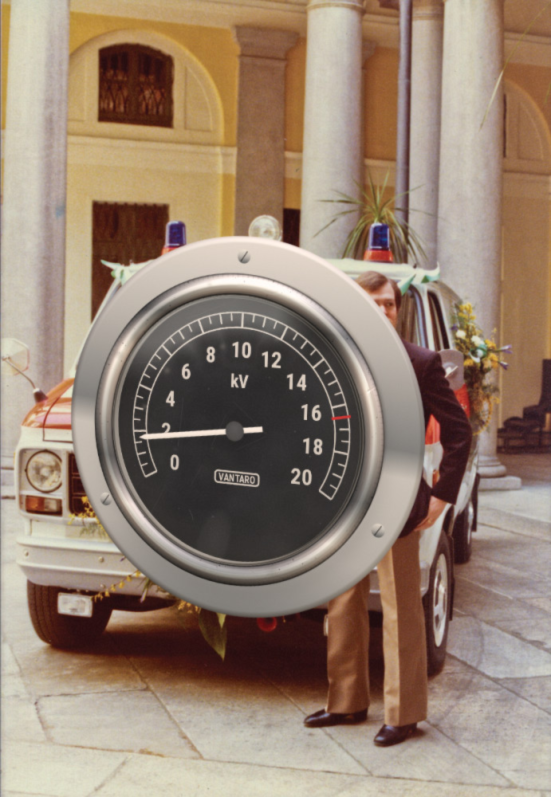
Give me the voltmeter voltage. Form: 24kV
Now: 1.75kV
